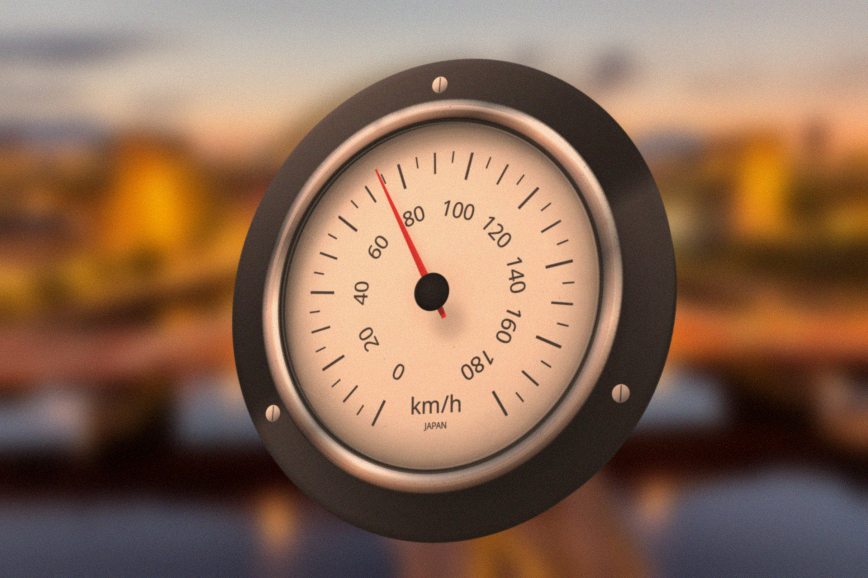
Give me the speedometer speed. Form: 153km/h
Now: 75km/h
